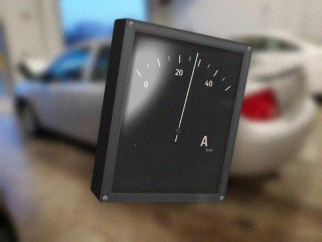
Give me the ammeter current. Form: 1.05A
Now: 27.5A
